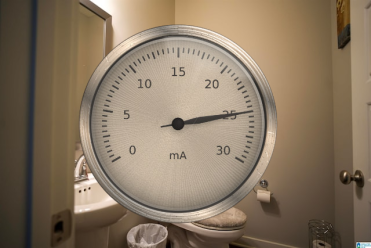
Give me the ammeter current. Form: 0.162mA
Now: 25mA
